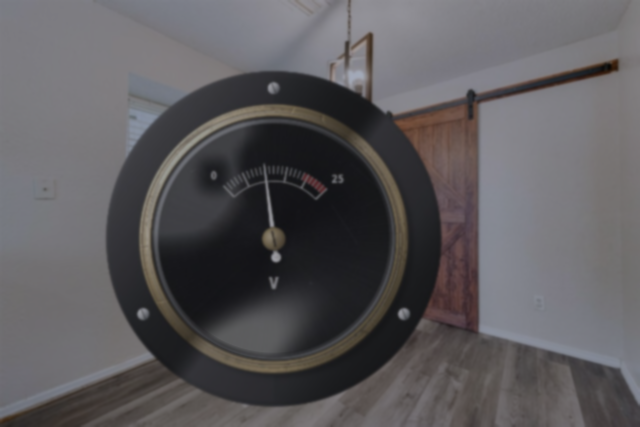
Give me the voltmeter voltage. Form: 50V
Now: 10V
